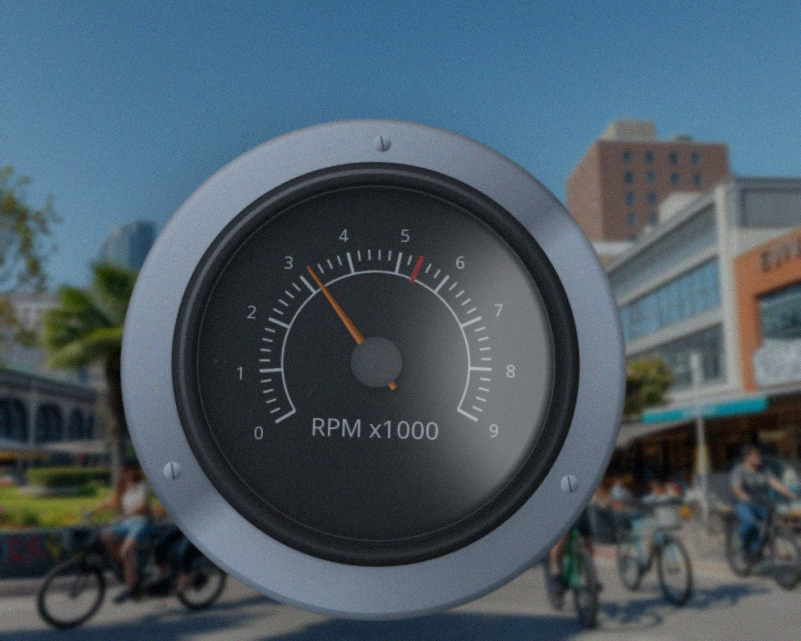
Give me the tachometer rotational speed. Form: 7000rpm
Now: 3200rpm
